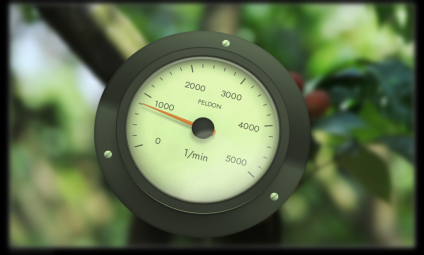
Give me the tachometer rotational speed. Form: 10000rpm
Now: 800rpm
